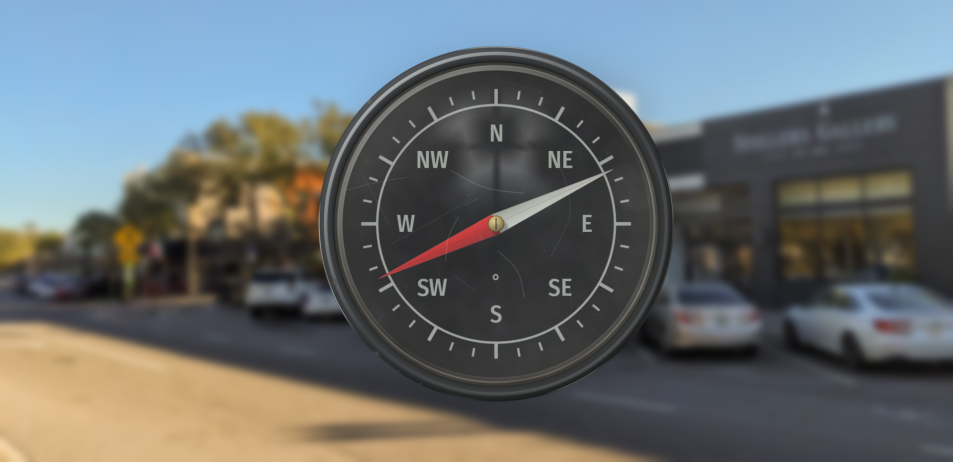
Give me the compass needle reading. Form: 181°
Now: 245°
